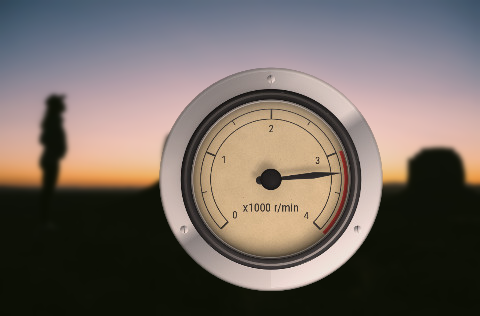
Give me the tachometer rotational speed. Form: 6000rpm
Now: 3250rpm
